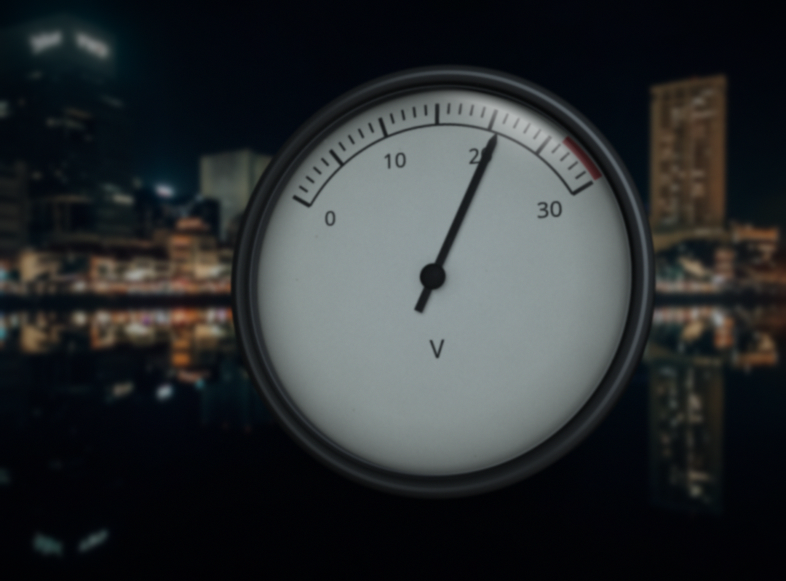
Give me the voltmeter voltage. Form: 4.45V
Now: 21V
